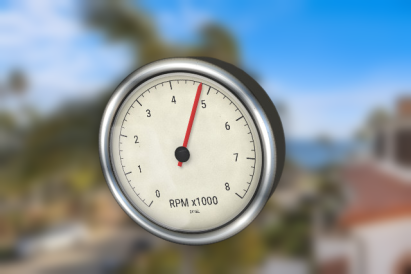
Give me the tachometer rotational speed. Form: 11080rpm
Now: 4800rpm
